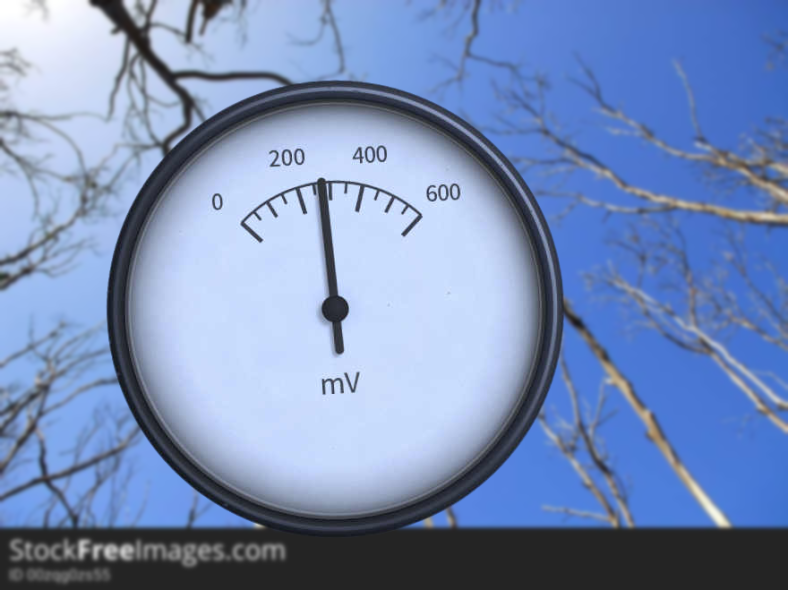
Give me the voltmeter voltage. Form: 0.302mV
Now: 275mV
